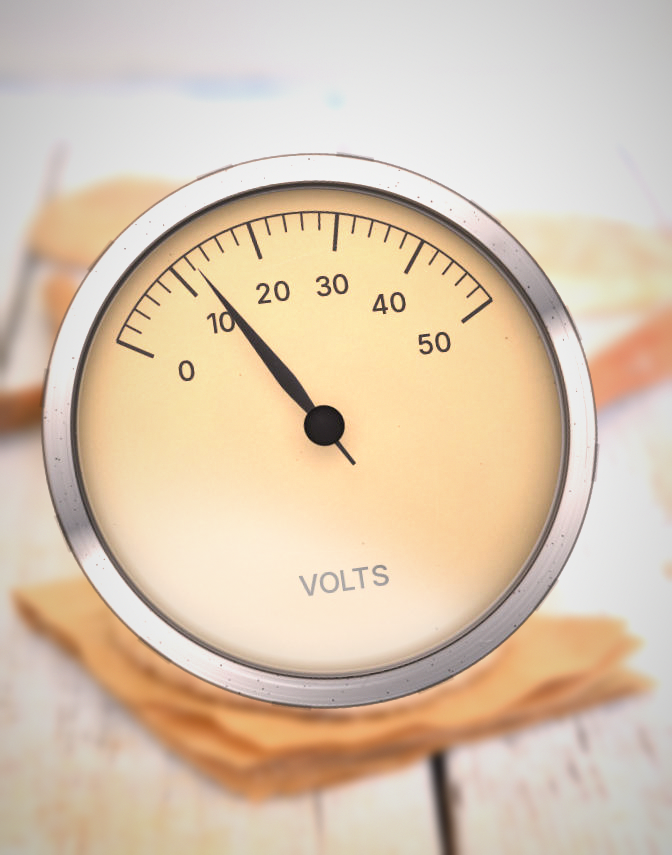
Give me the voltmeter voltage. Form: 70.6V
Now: 12V
